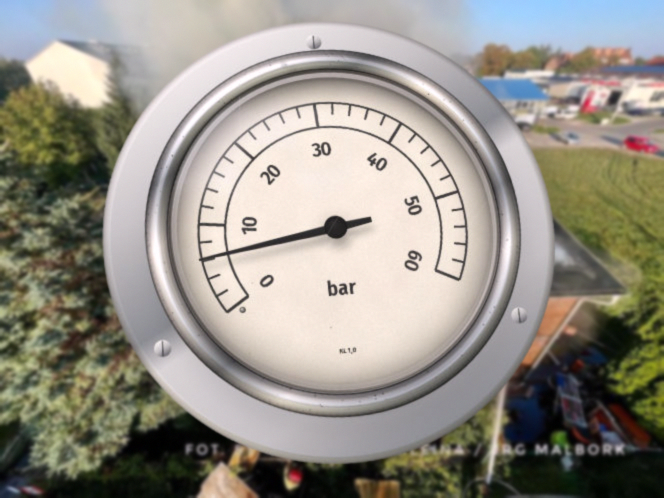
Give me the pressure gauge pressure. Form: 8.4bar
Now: 6bar
